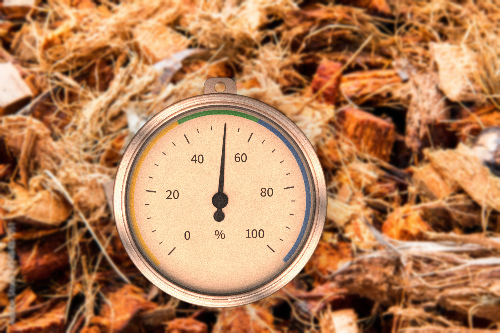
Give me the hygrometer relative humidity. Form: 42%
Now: 52%
